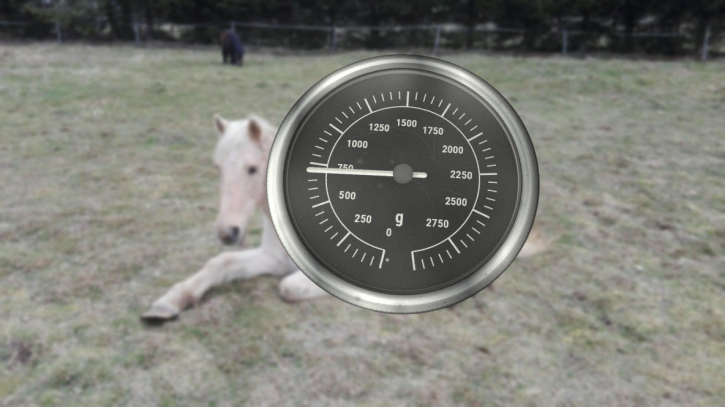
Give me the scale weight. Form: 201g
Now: 700g
